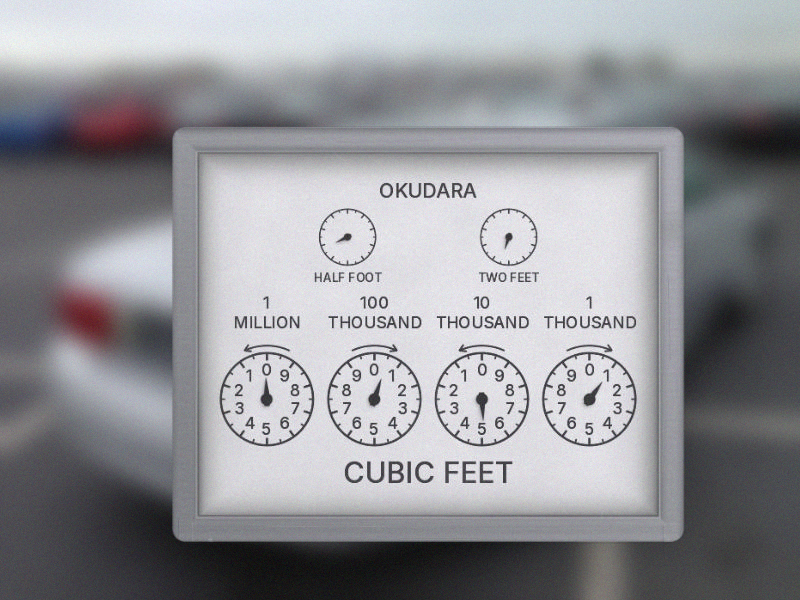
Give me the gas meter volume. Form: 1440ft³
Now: 5100ft³
